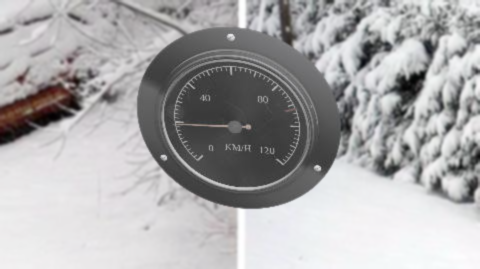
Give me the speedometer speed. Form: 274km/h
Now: 20km/h
